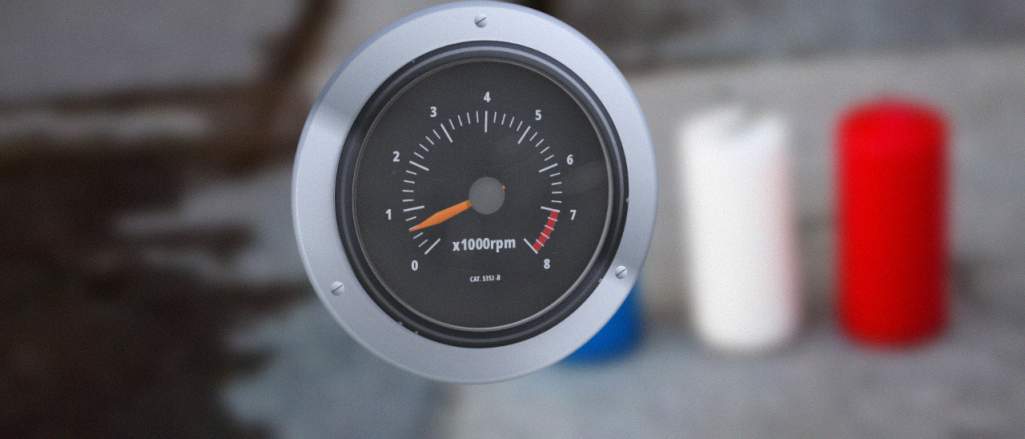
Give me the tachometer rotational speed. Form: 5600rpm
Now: 600rpm
